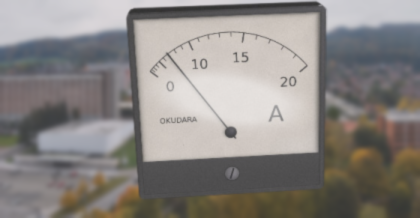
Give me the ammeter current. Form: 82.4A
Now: 7A
